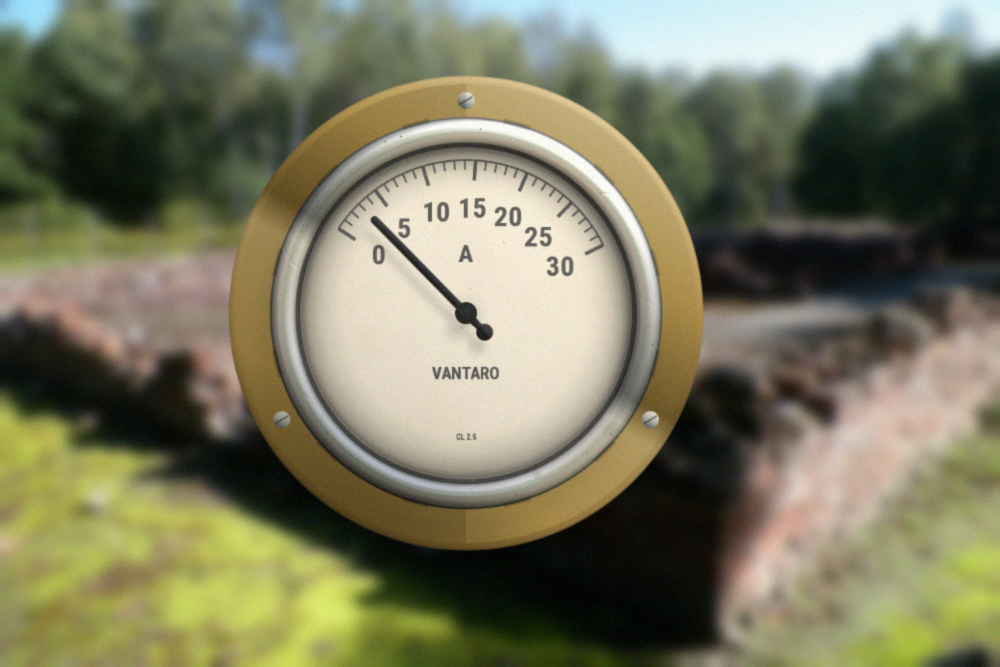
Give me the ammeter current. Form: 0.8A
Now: 3A
